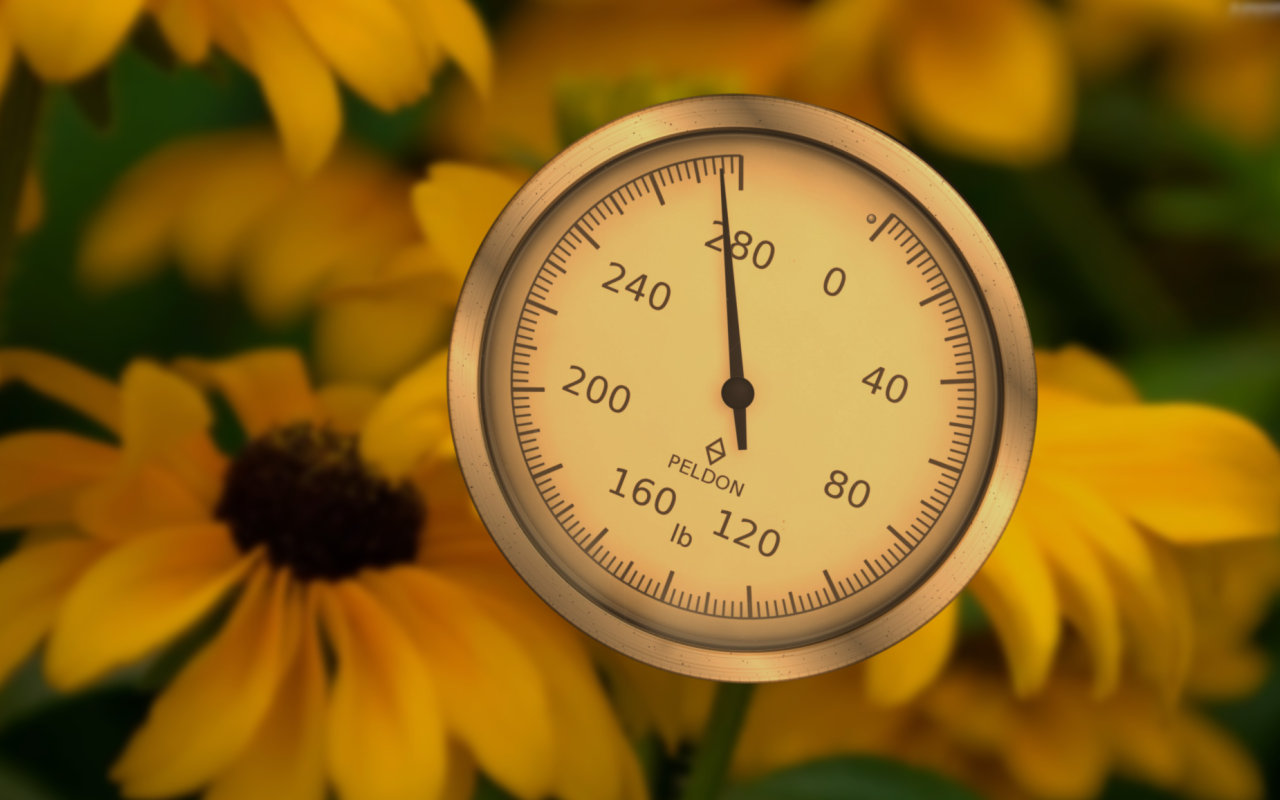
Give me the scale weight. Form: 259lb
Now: 276lb
